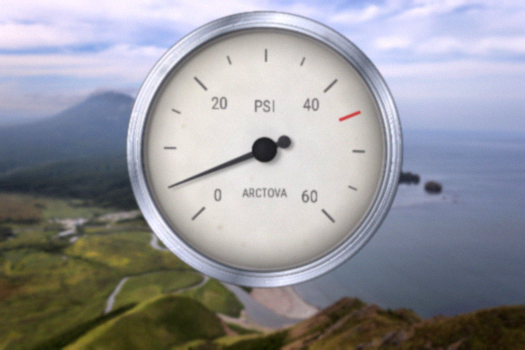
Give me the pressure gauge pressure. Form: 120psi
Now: 5psi
